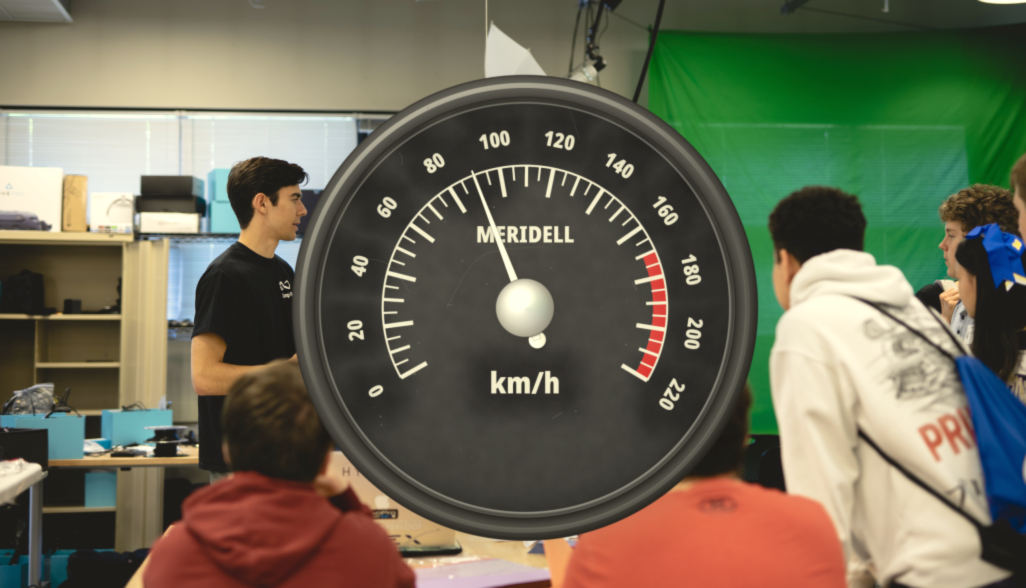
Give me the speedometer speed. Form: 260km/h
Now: 90km/h
